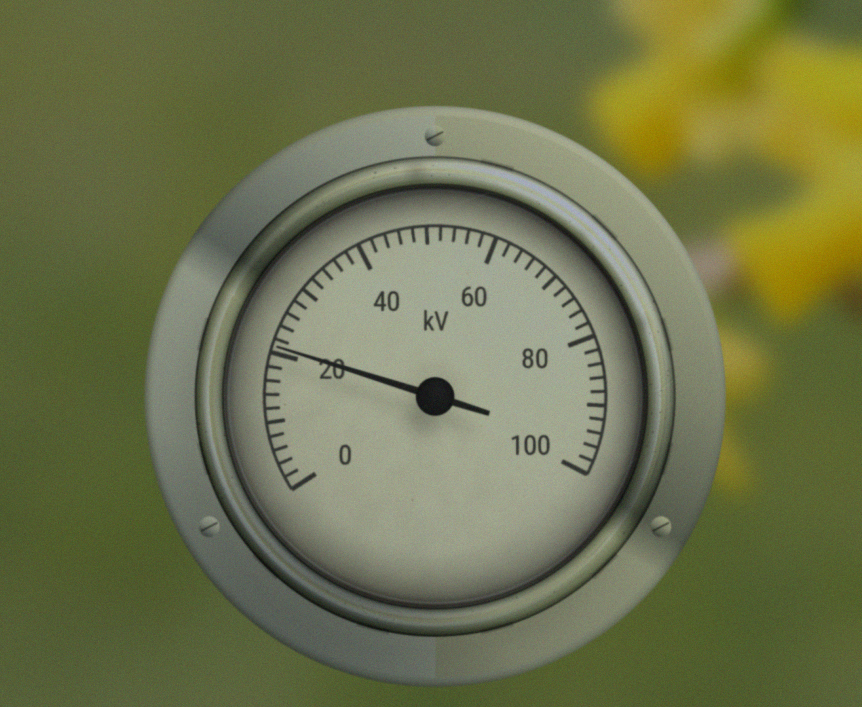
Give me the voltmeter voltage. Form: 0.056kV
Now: 21kV
